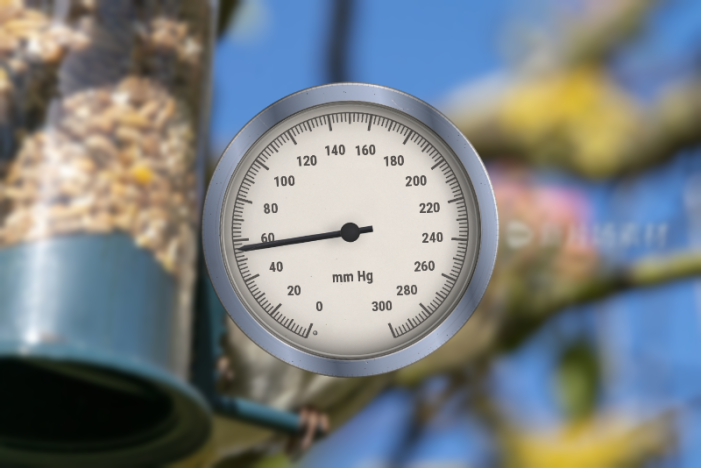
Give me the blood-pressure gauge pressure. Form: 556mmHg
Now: 56mmHg
